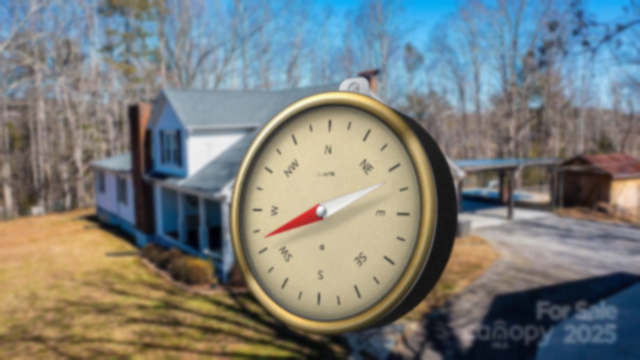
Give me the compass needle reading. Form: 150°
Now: 247.5°
